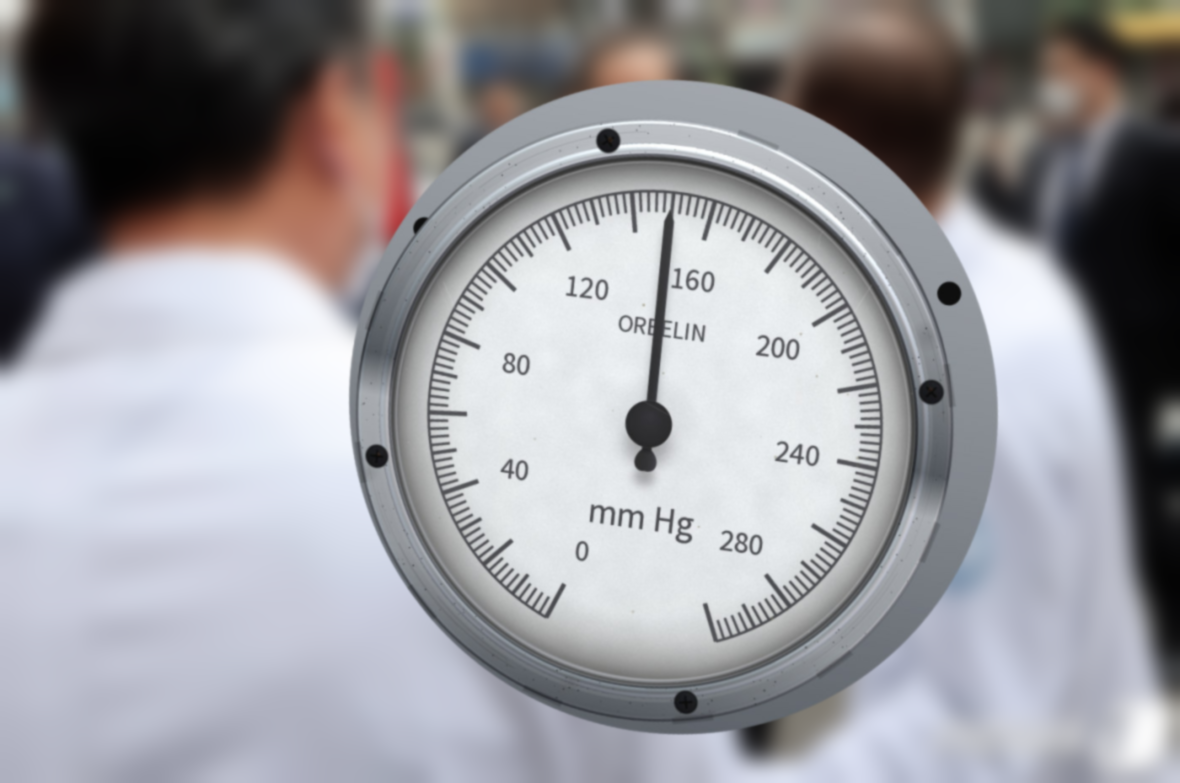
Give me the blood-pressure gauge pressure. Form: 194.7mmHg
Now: 150mmHg
